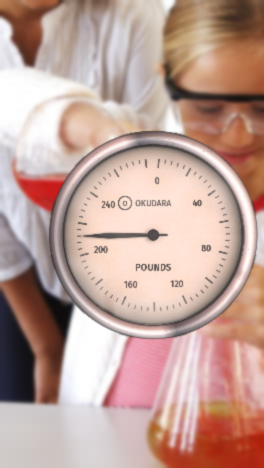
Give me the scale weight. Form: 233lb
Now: 212lb
